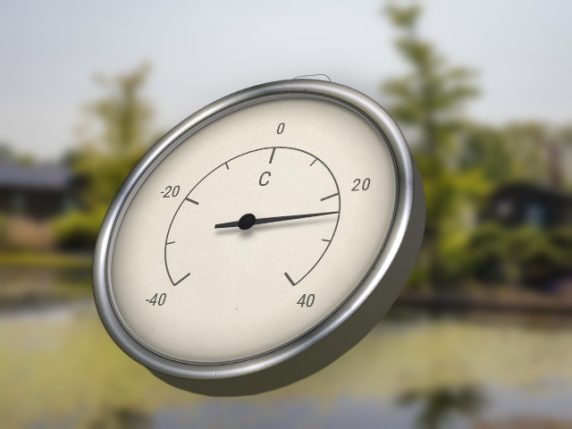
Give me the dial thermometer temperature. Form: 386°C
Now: 25°C
